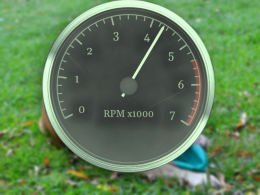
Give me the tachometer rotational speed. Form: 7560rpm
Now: 4300rpm
